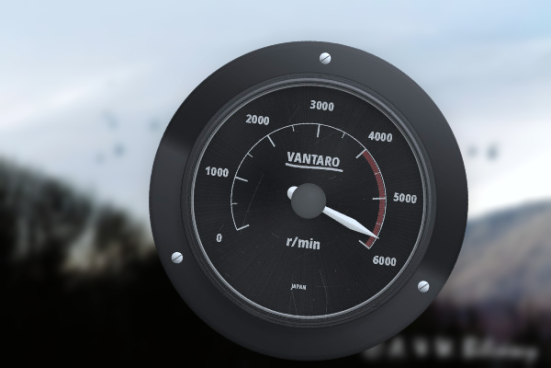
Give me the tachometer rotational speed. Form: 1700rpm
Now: 5750rpm
